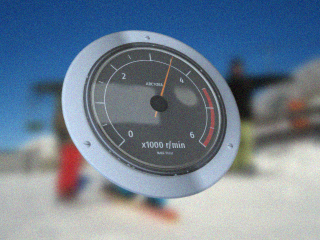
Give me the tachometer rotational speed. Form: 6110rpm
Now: 3500rpm
